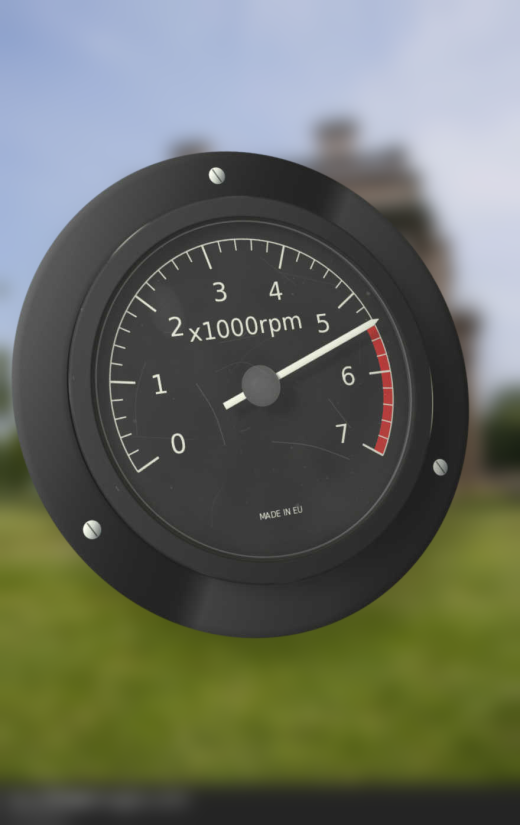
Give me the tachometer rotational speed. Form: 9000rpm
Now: 5400rpm
